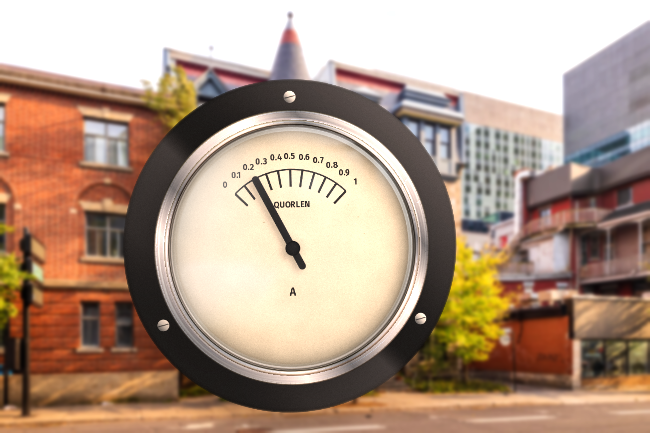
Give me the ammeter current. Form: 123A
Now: 0.2A
